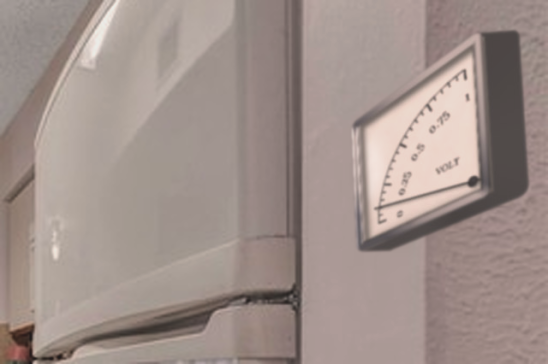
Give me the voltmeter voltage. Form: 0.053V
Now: 0.1V
